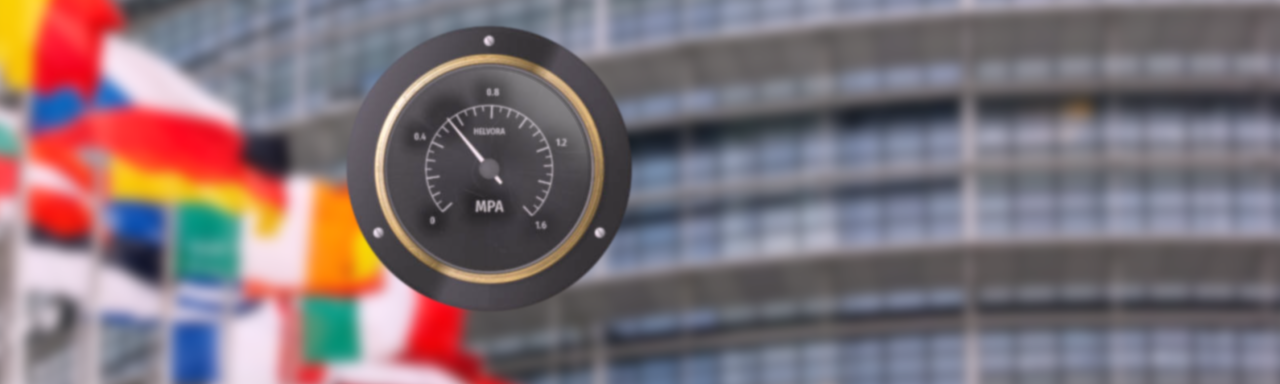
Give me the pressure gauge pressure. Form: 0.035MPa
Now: 0.55MPa
